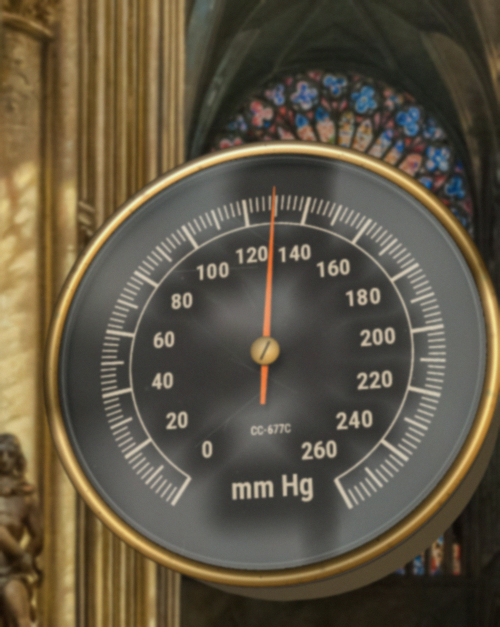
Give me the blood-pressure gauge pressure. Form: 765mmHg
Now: 130mmHg
